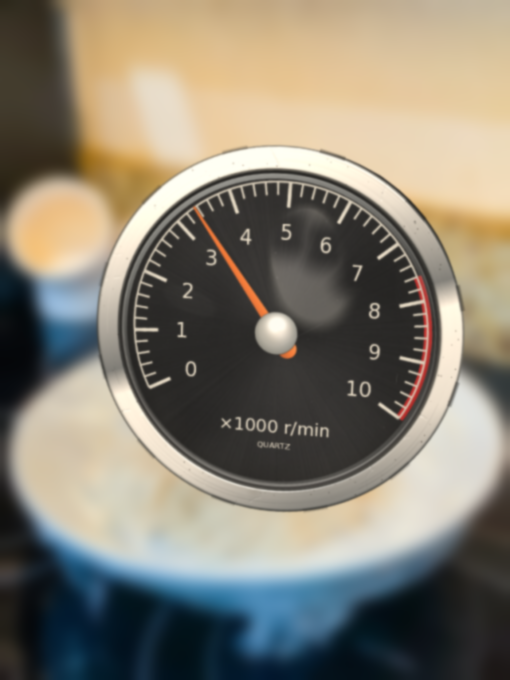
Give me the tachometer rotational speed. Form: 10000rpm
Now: 3400rpm
